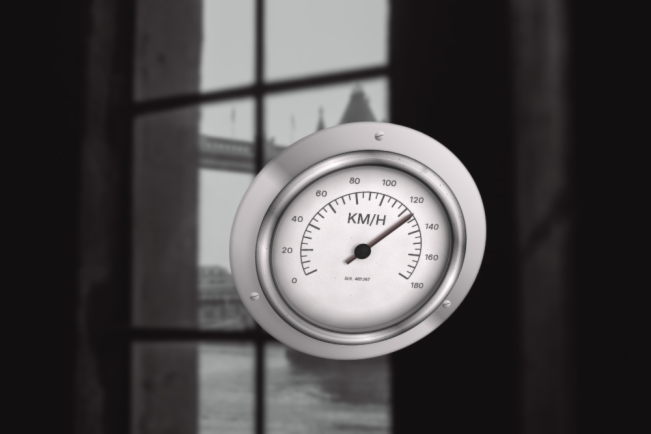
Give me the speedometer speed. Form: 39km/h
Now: 125km/h
